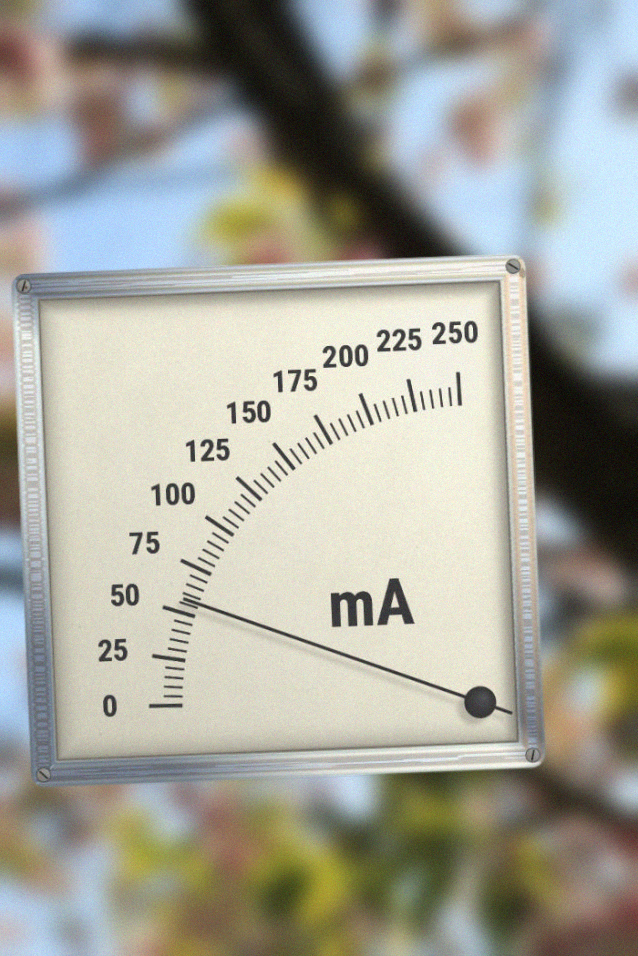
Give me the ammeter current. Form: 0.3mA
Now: 57.5mA
